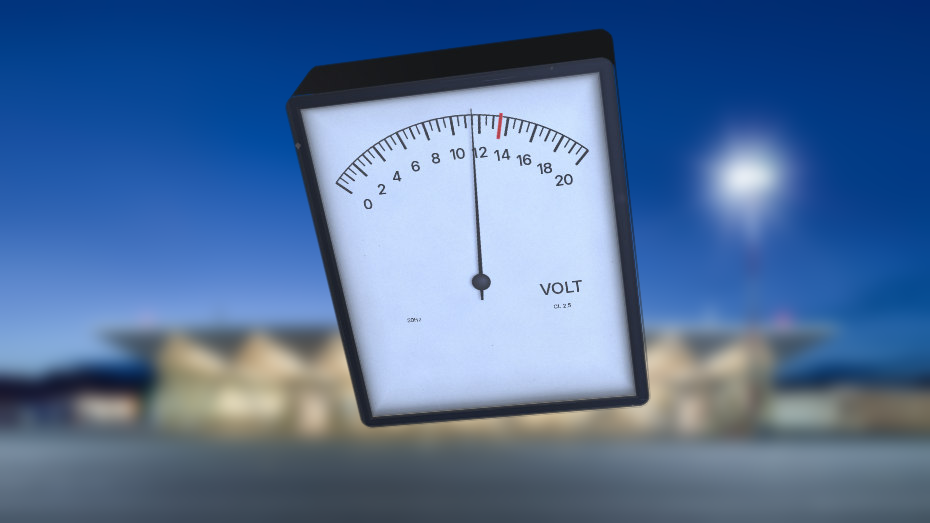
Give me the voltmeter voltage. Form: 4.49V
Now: 11.5V
